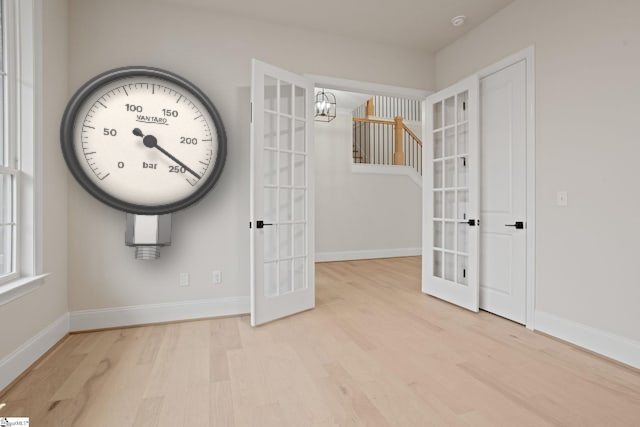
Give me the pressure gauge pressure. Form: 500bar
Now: 240bar
